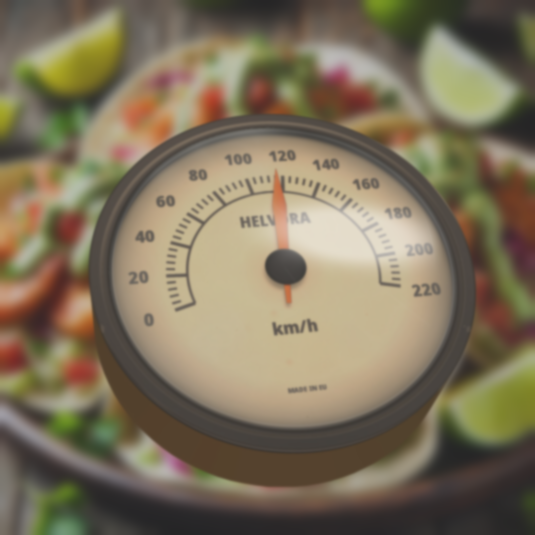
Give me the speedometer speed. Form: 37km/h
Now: 116km/h
